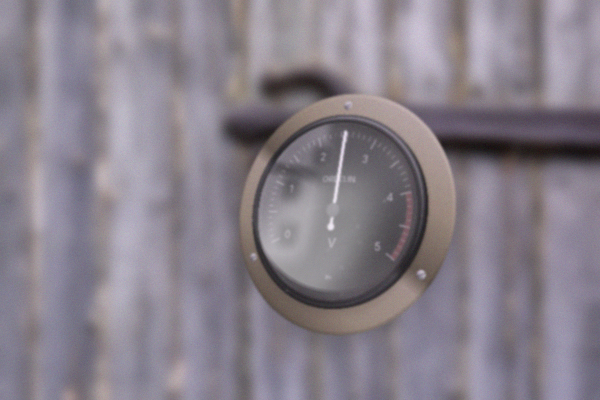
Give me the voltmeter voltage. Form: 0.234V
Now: 2.5V
